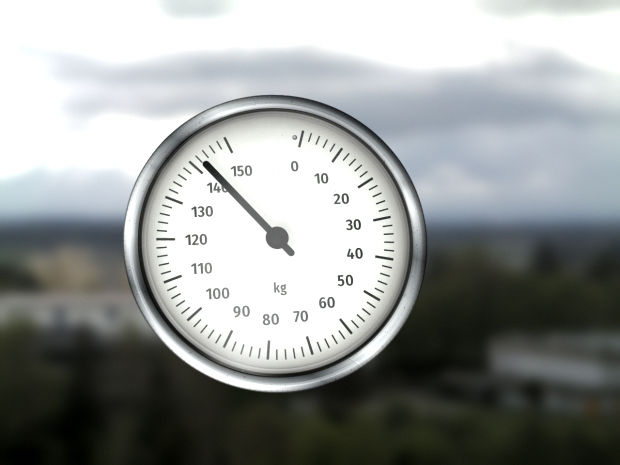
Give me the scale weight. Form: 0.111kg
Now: 142kg
